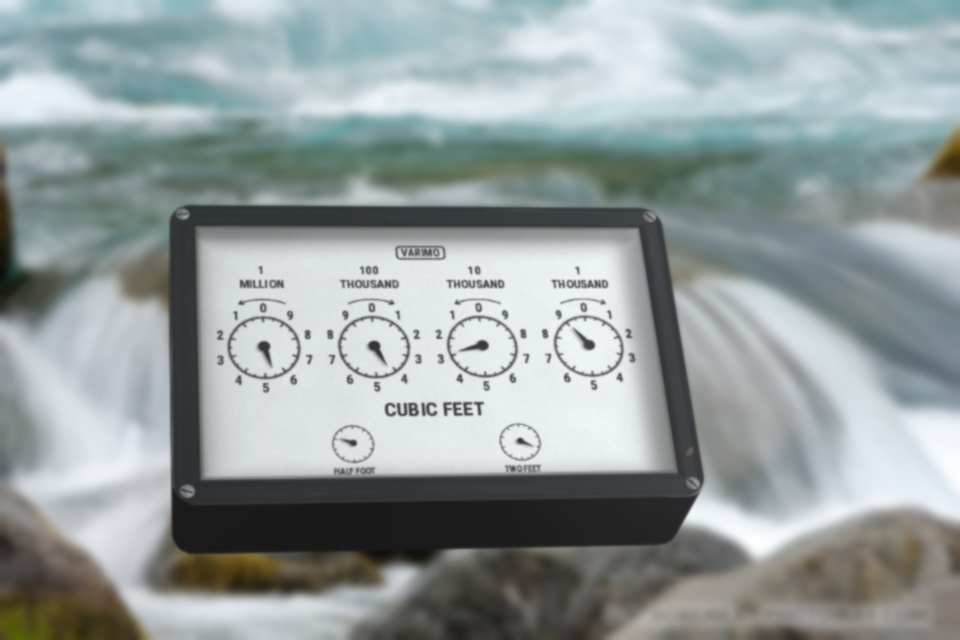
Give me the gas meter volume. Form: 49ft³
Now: 542900ft³
